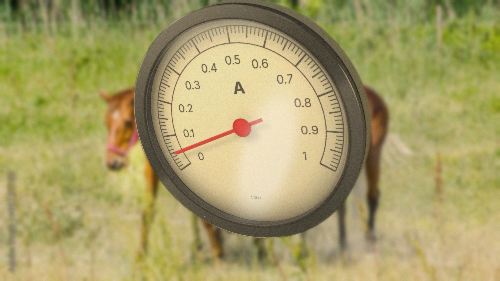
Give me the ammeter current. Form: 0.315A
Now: 0.05A
